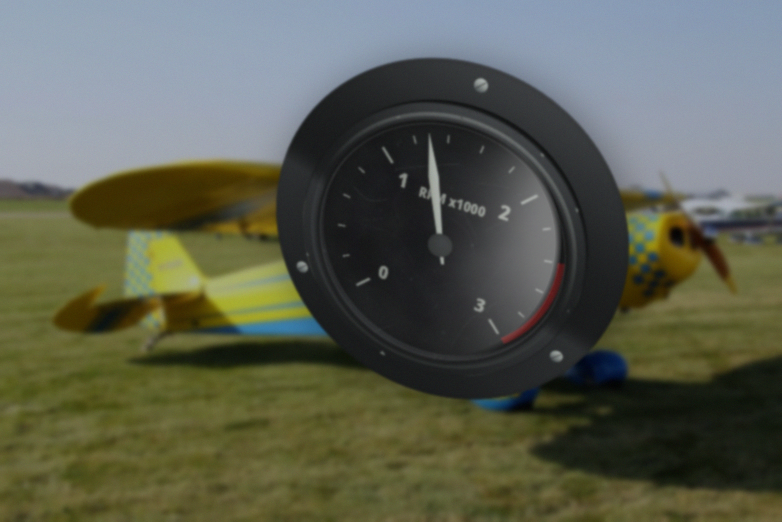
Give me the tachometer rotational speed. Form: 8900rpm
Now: 1300rpm
